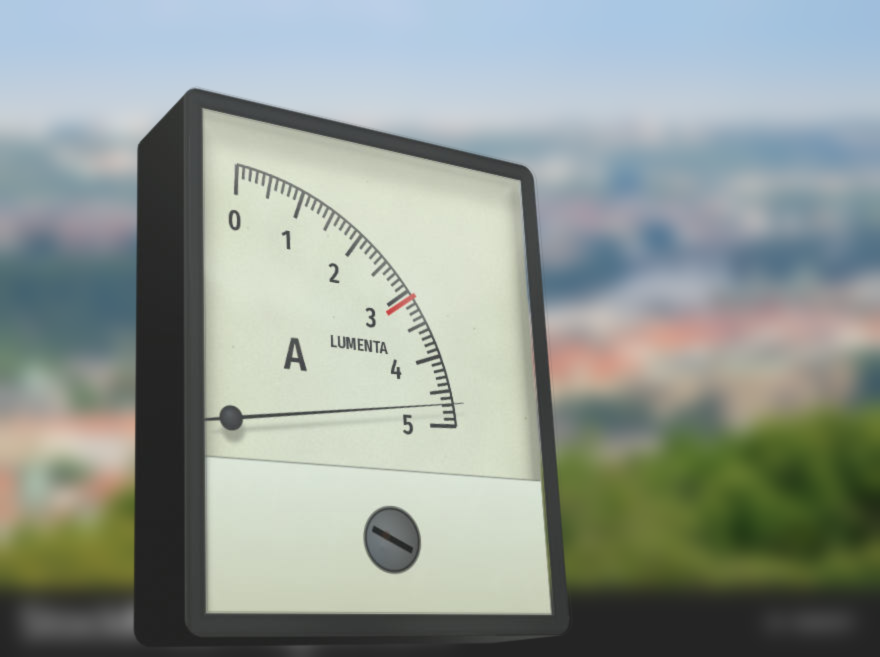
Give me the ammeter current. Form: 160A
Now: 4.7A
